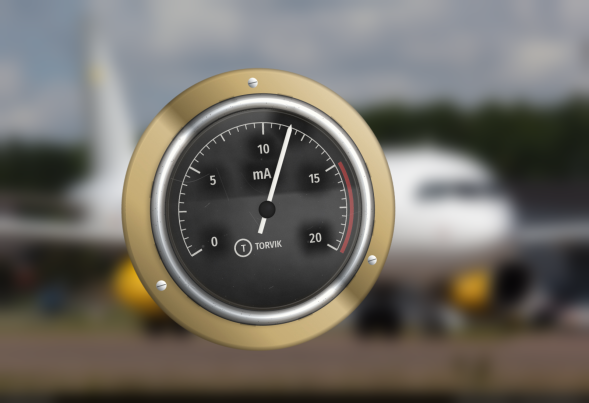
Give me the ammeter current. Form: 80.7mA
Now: 11.5mA
